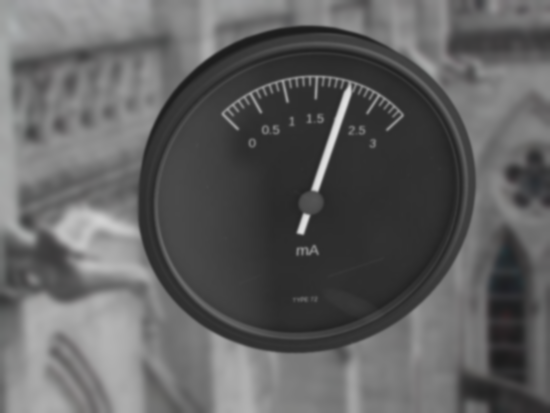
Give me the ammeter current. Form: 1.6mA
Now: 2mA
